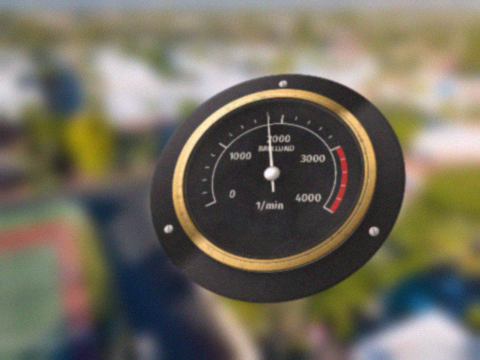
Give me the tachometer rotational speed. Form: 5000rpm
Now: 1800rpm
